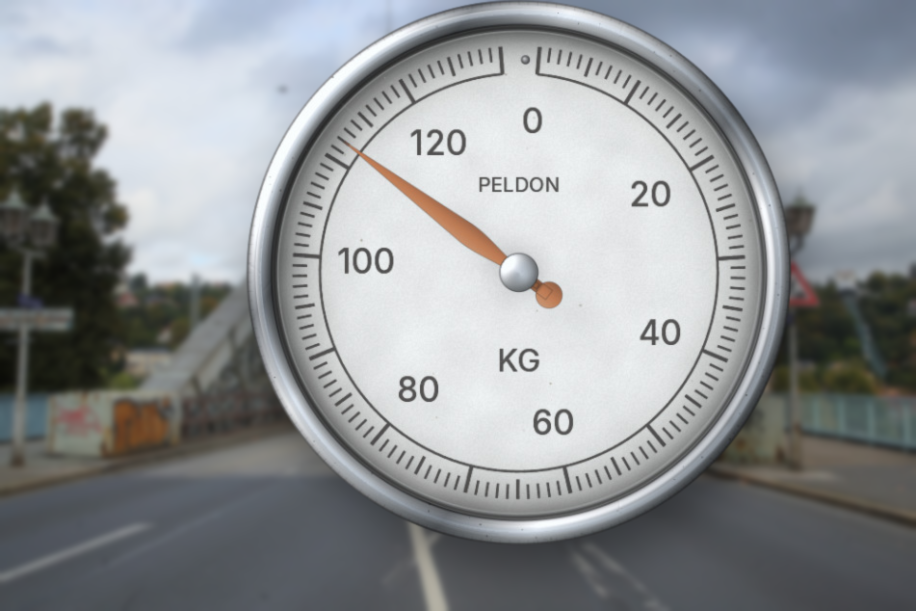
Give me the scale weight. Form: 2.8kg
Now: 112kg
